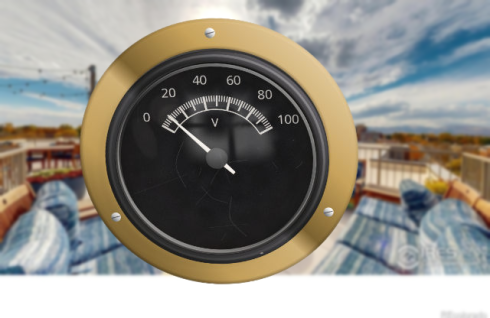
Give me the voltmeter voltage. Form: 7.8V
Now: 10V
